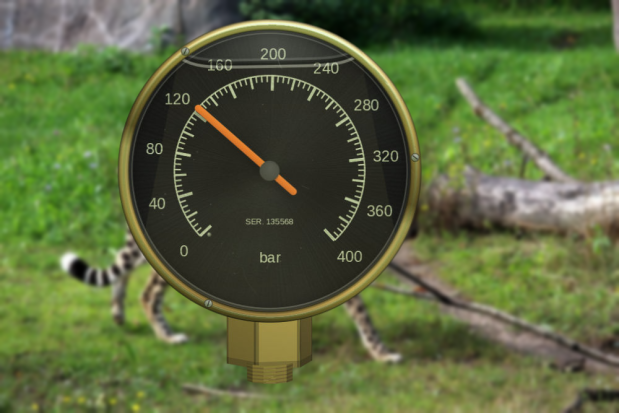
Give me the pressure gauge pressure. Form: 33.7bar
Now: 125bar
